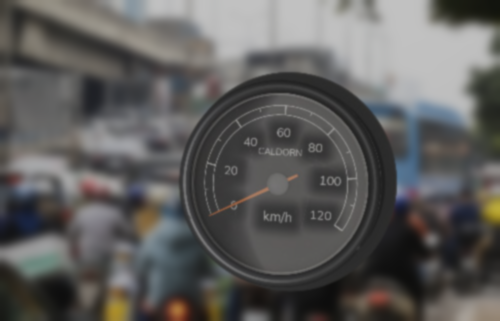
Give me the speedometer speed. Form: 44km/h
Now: 0km/h
